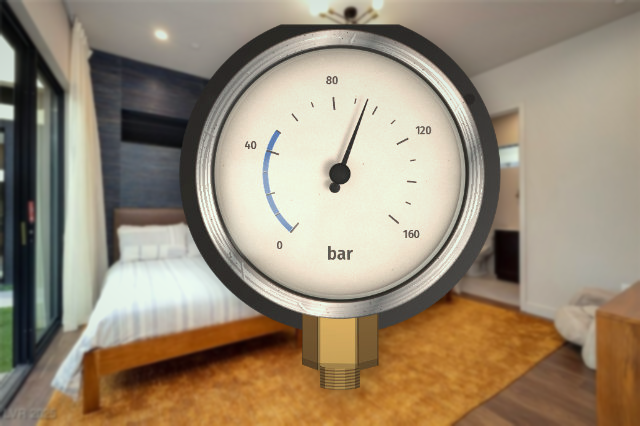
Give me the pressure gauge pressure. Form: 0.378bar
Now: 95bar
